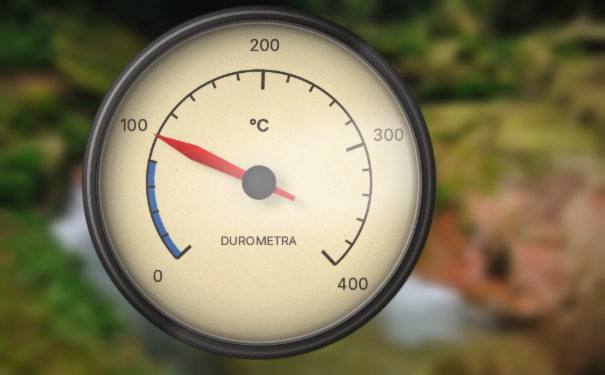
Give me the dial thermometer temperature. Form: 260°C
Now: 100°C
